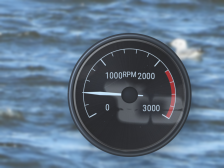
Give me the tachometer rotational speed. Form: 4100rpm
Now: 400rpm
